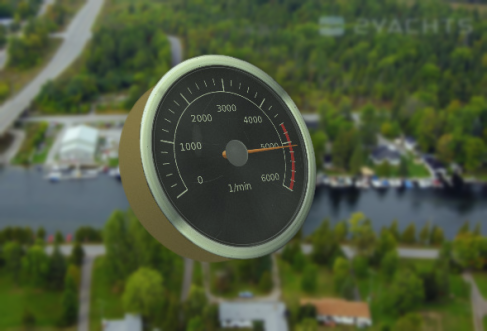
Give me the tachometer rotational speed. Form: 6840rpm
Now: 5100rpm
